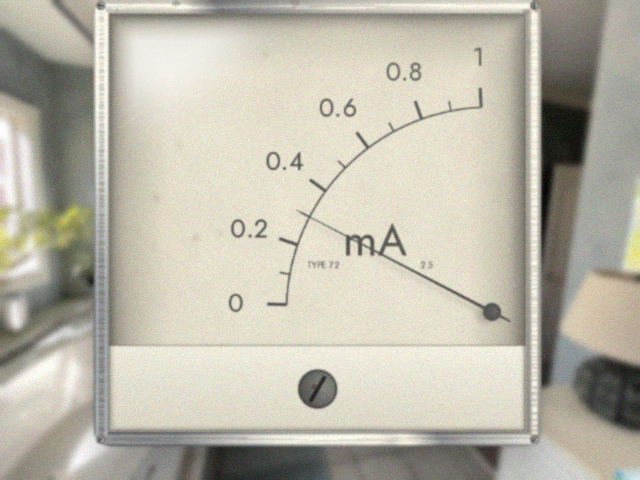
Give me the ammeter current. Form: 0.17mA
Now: 0.3mA
